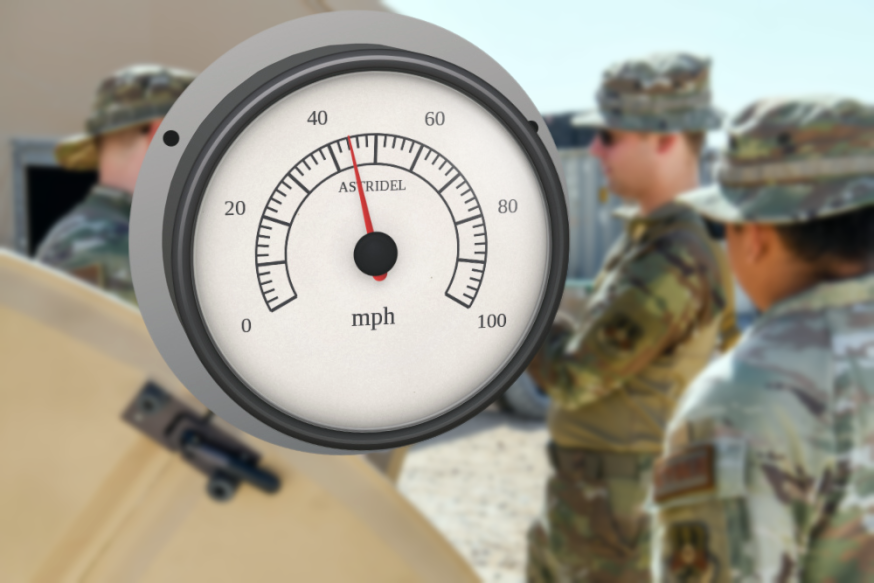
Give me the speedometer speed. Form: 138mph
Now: 44mph
